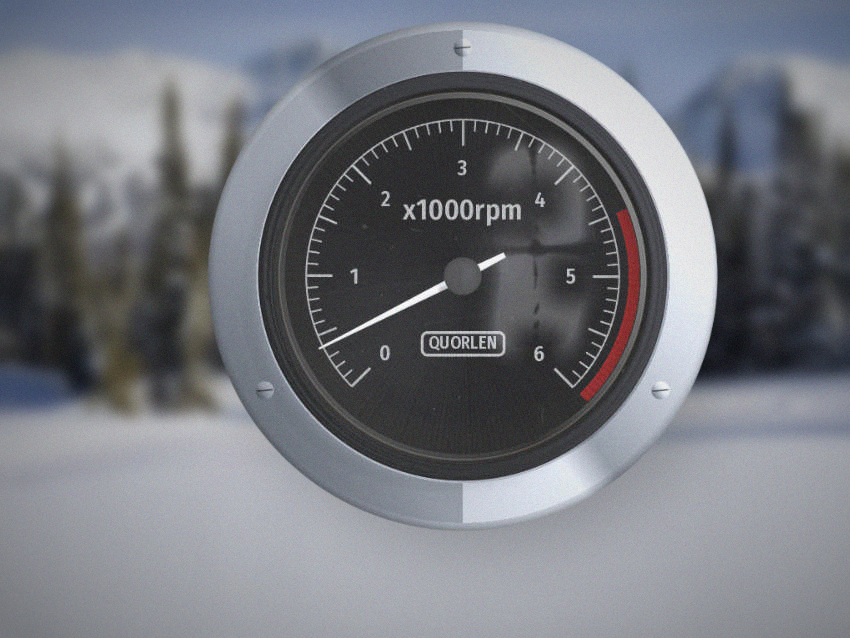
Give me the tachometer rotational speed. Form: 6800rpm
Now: 400rpm
